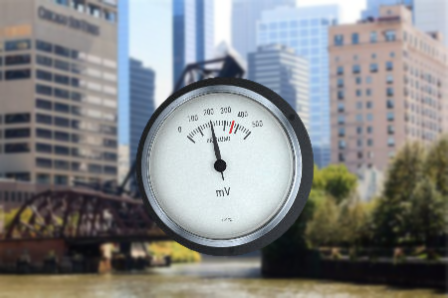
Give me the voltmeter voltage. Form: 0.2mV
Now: 200mV
